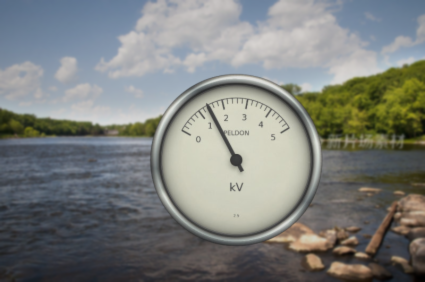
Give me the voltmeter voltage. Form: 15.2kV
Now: 1.4kV
